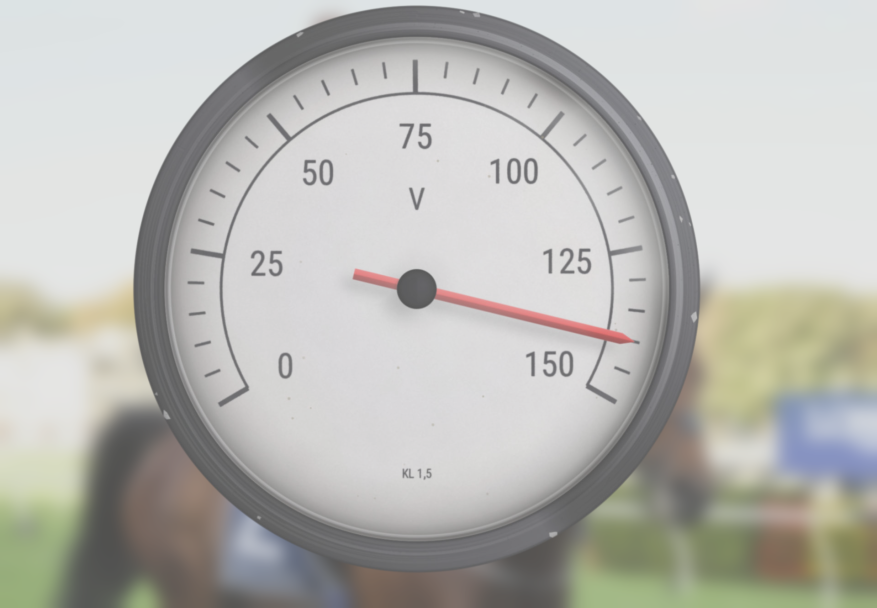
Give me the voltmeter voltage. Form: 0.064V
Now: 140V
